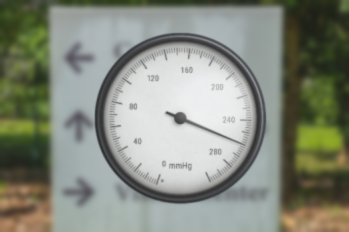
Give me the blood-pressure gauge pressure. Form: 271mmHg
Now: 260mmHg
